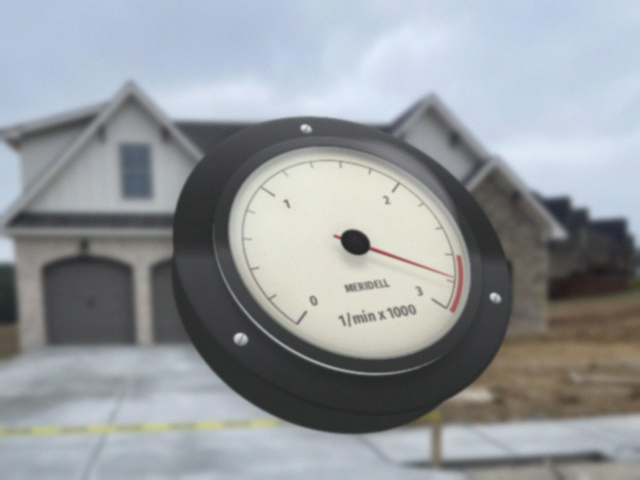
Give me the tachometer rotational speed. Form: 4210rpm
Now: 2800rpm
